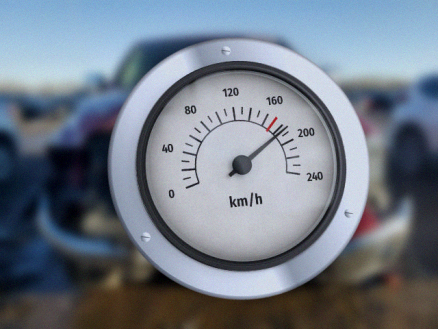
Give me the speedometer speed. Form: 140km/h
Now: 185km/h
